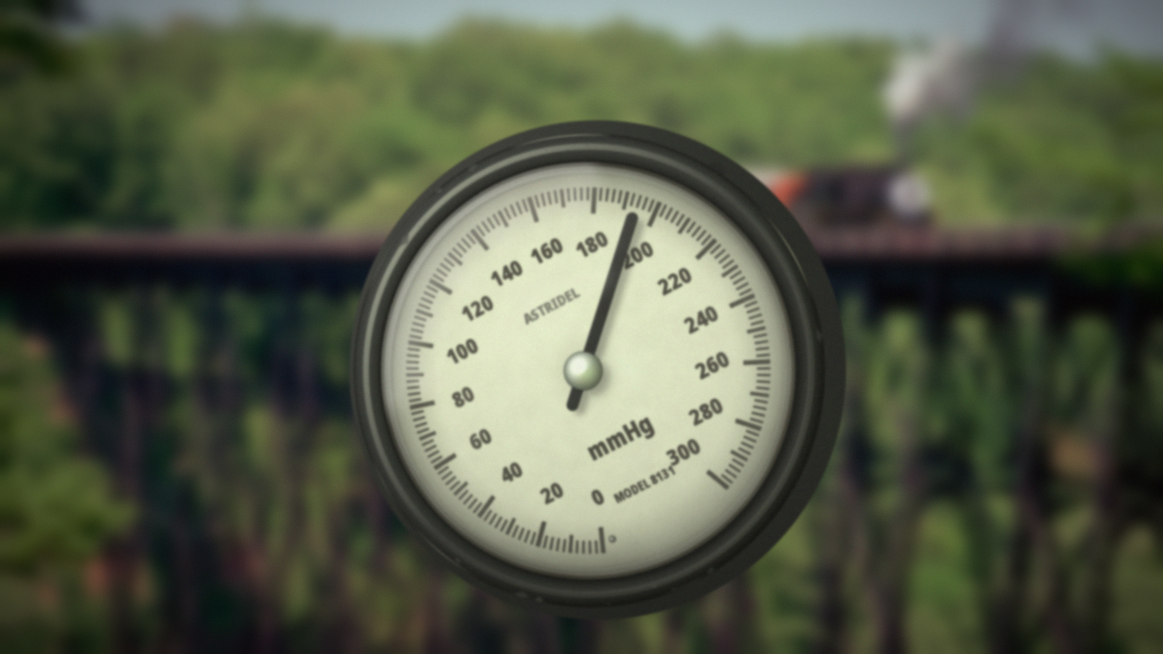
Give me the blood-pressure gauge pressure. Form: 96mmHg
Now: 194mmHg
